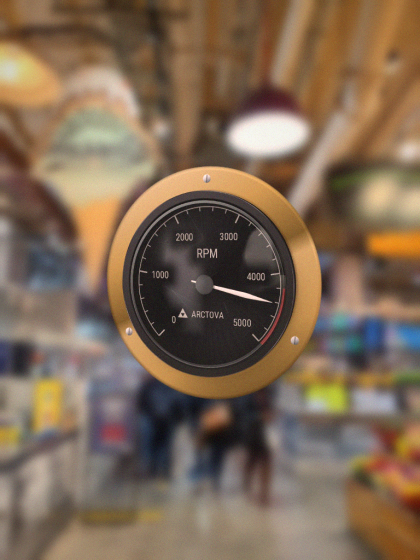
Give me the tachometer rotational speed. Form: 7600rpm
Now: 4400rpm
